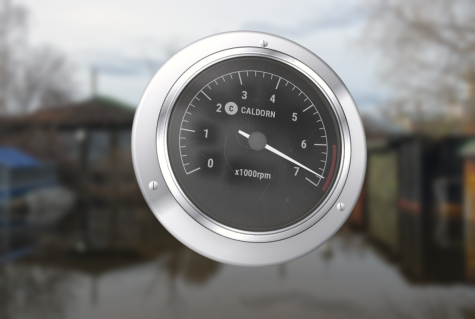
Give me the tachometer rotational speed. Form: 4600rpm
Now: 6800rpm
